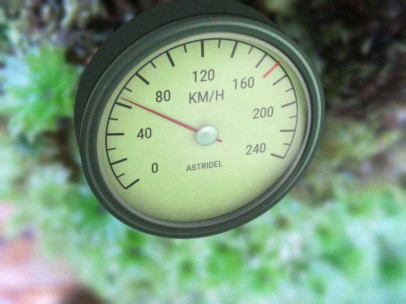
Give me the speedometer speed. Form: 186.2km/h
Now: 65km/h
